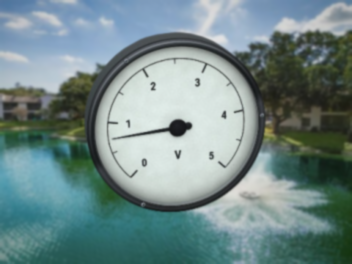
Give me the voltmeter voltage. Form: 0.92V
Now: 0.75V
